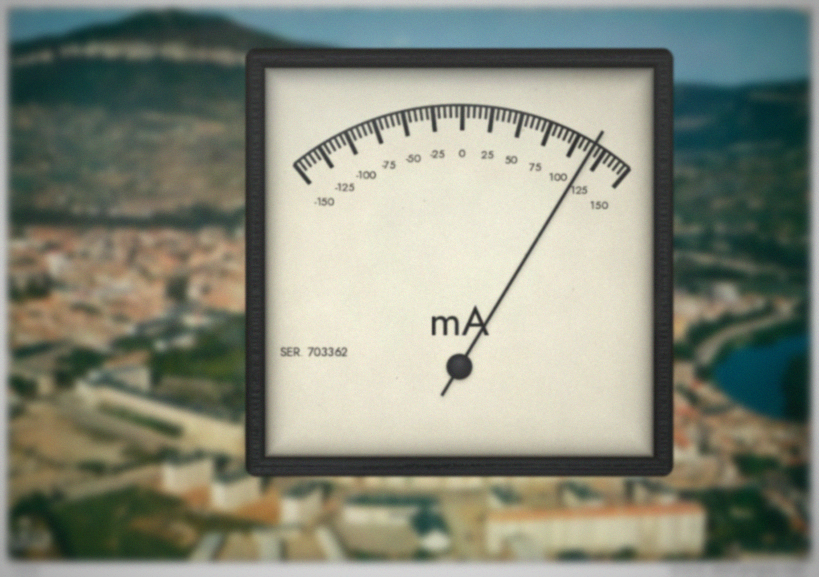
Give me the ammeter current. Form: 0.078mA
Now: 115mA
